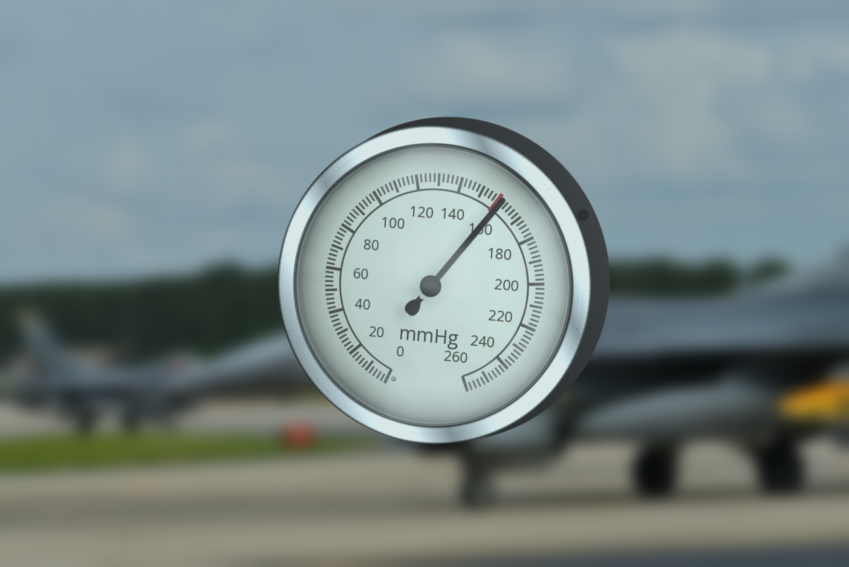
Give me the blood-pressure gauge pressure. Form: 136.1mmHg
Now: 160mmHg
